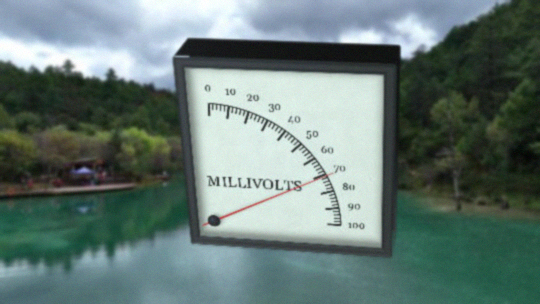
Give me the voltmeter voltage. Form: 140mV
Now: 70mV
